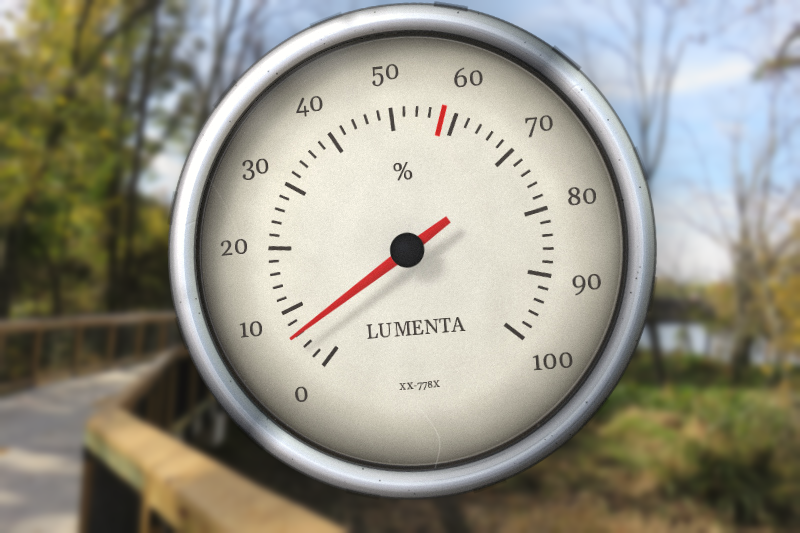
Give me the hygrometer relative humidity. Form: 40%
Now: 6%
